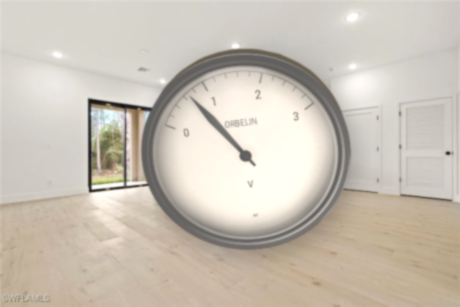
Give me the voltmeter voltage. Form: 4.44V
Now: 0.7V
